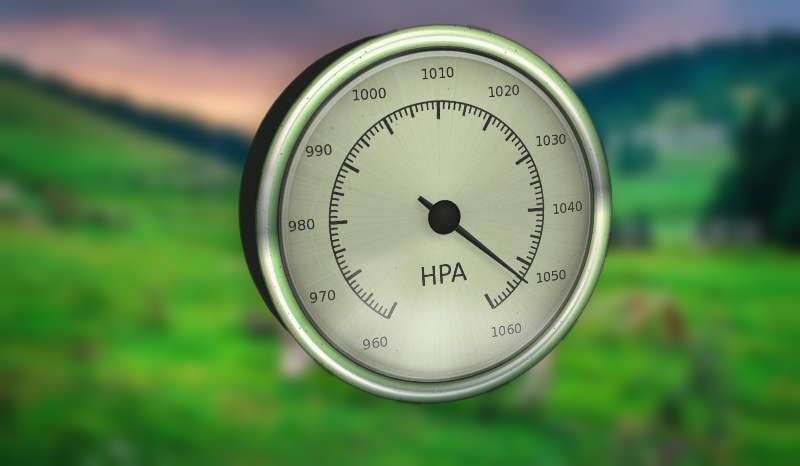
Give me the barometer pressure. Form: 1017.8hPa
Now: 1053hPa
